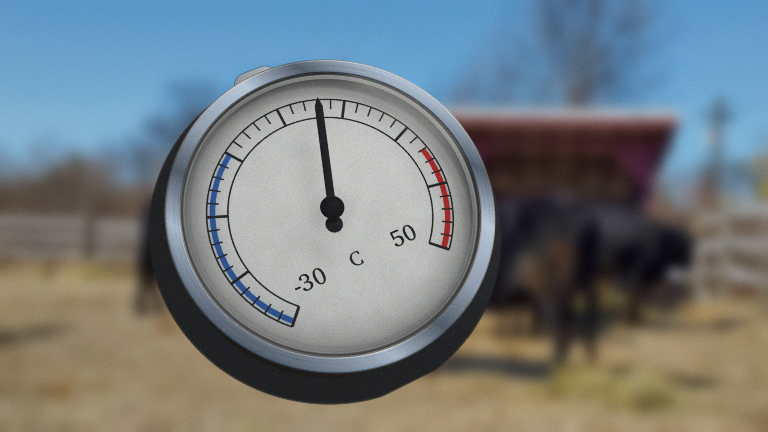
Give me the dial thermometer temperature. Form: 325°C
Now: 16°C
